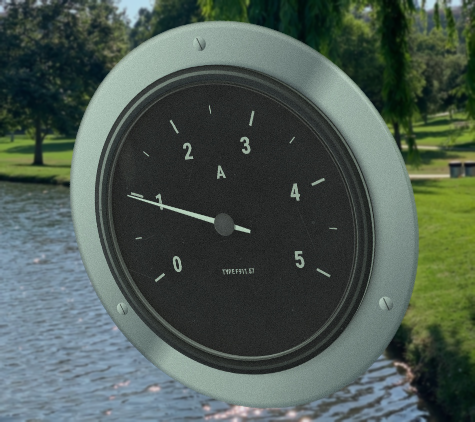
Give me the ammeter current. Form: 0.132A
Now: 1A
